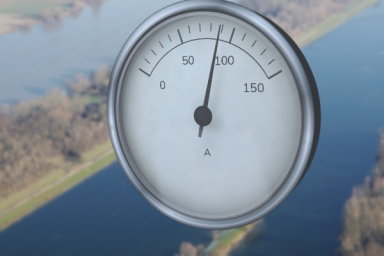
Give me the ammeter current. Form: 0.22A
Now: 90A
